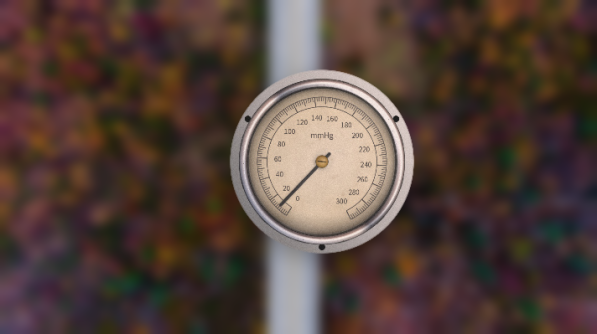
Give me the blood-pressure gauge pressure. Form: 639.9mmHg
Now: 10mmHg
